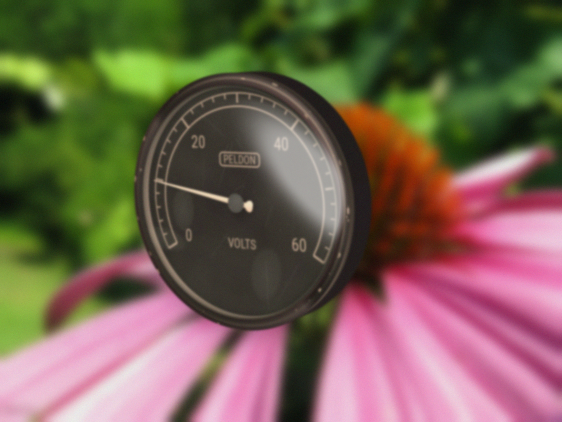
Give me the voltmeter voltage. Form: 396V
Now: 10V
